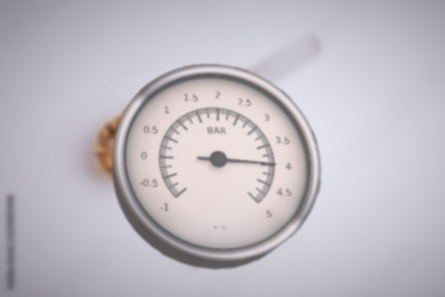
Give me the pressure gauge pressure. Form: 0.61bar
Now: 4bar
